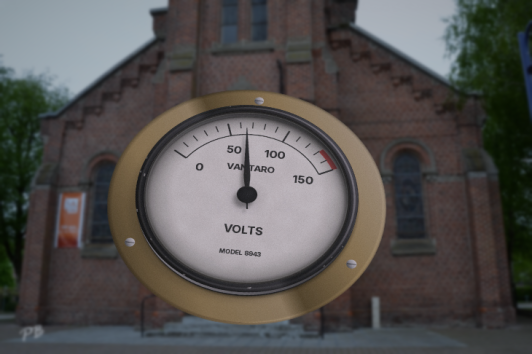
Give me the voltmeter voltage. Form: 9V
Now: 65V
